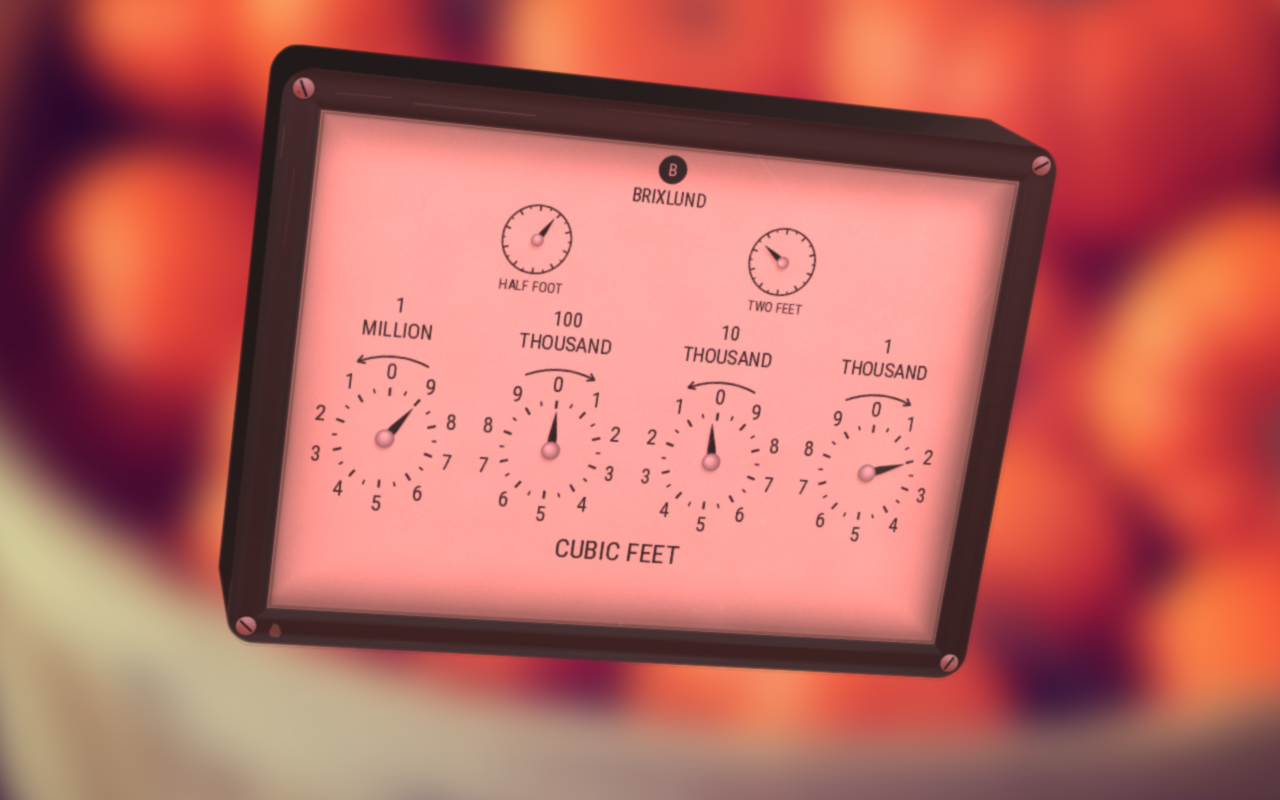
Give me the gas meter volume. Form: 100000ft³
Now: 900200ft³
